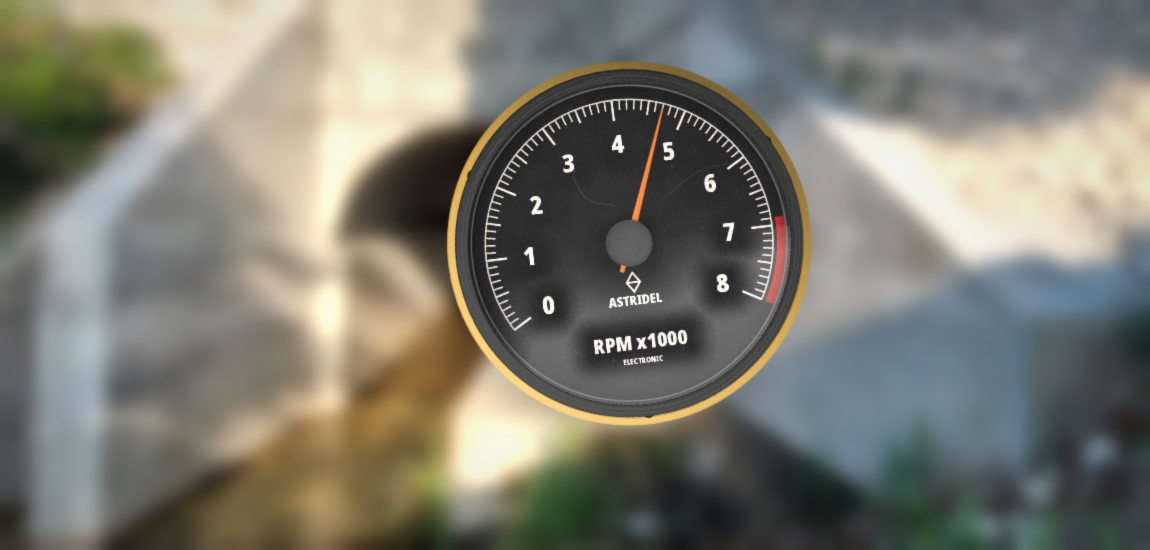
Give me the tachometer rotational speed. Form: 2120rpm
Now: 4700rpm
